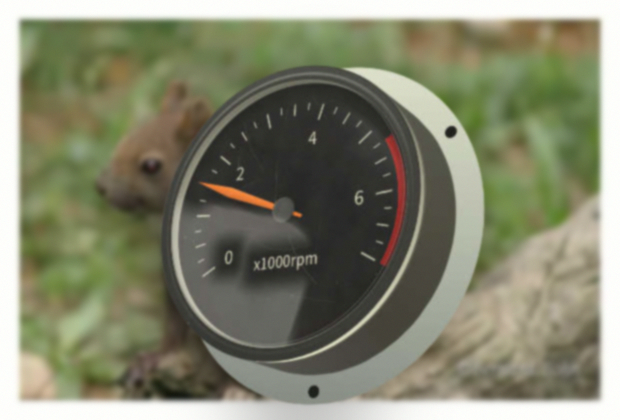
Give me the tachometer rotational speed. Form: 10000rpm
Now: 1500rpm
